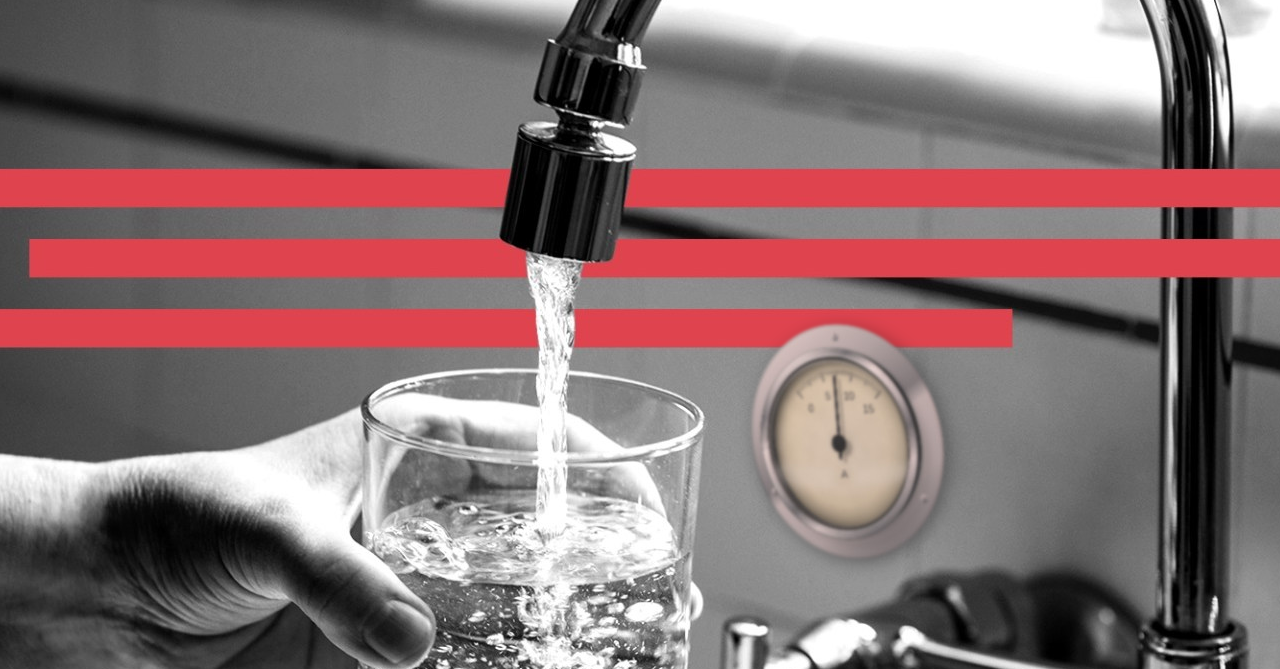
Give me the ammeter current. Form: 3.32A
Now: 7.5A
